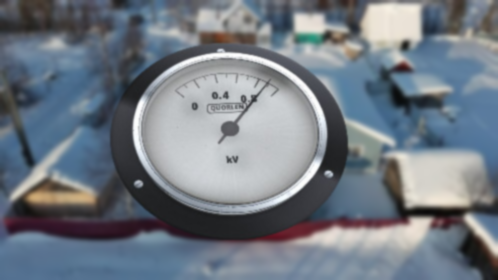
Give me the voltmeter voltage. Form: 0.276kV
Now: 0.9kV
